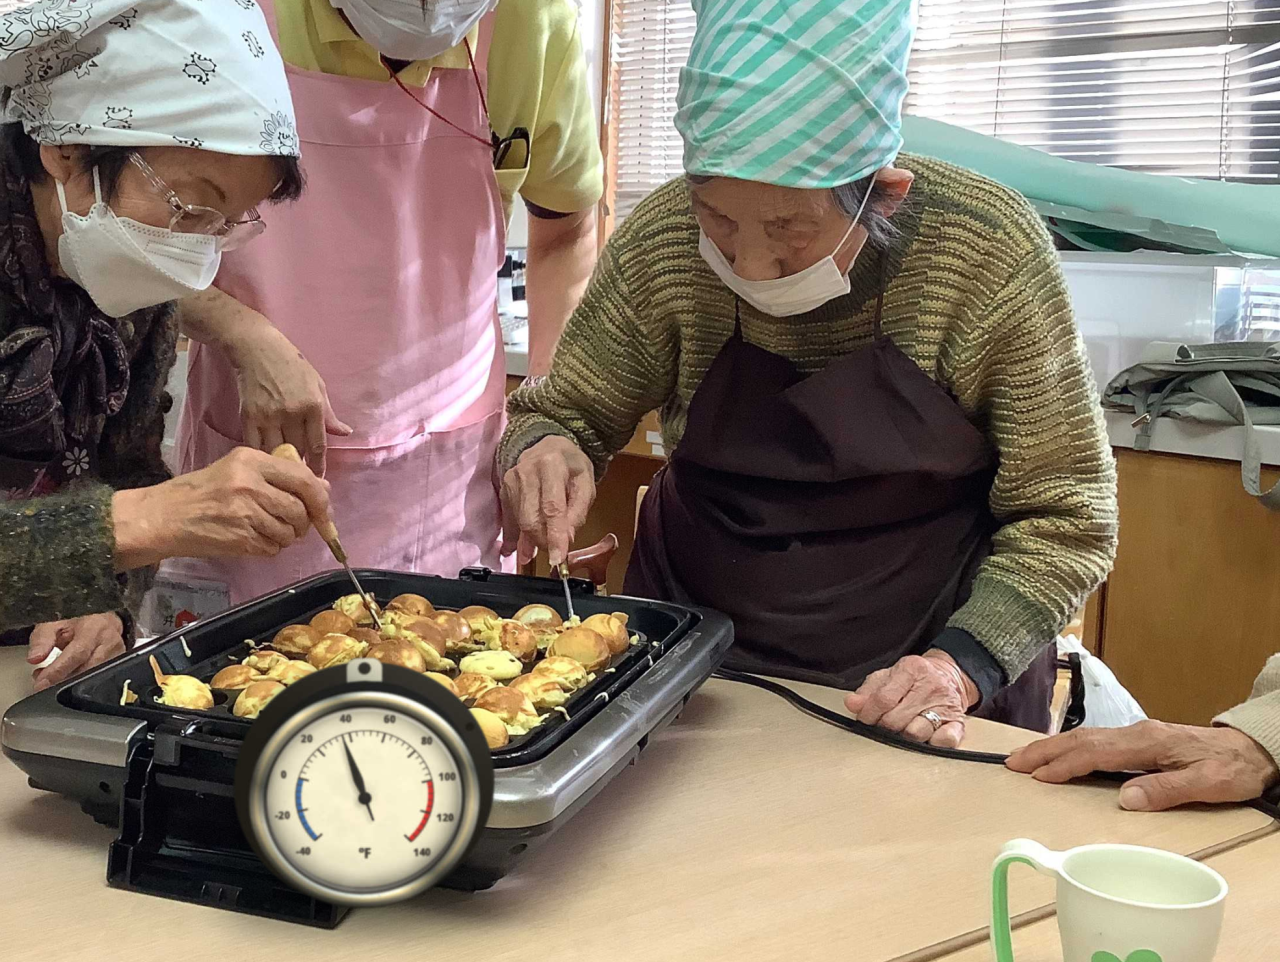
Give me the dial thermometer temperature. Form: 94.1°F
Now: 36°F
